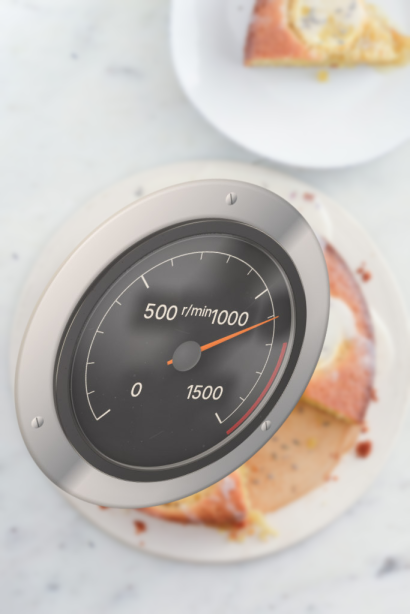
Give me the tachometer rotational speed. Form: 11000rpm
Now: 1100rpm
